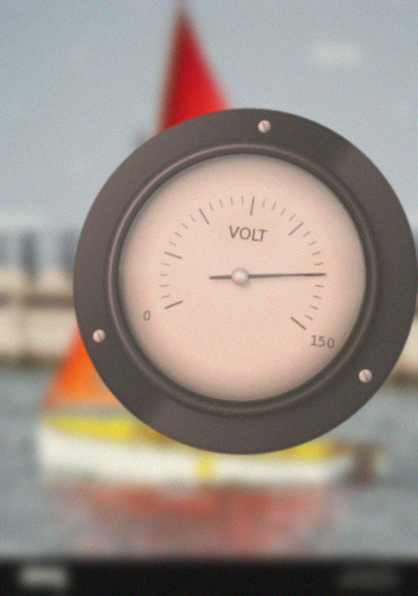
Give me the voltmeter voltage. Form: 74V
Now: 125V
